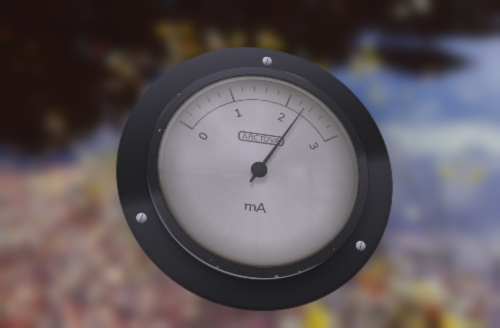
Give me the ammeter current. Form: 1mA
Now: 2.3mA
